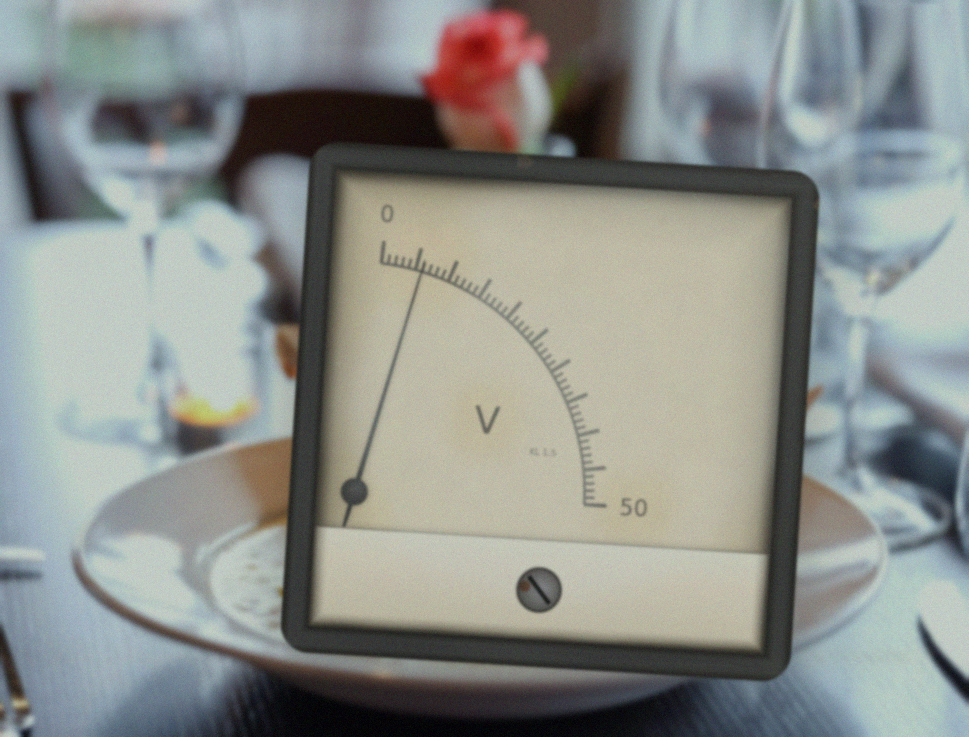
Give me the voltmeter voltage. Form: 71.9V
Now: 6V
